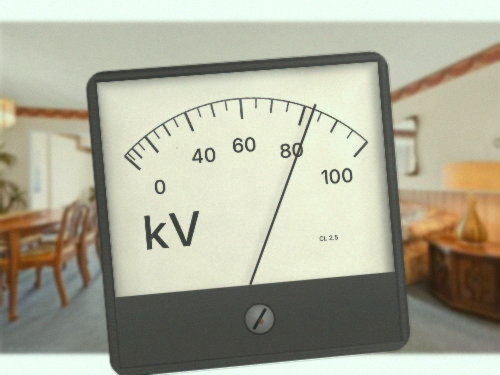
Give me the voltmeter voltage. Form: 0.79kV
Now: 82.5kV
